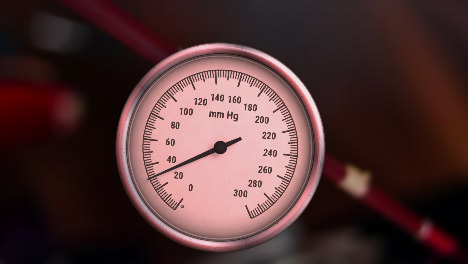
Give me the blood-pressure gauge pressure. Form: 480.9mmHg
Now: 30mmHg
